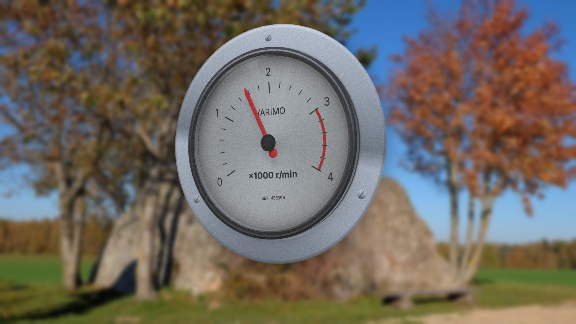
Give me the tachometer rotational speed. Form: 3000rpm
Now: 1600rpm
